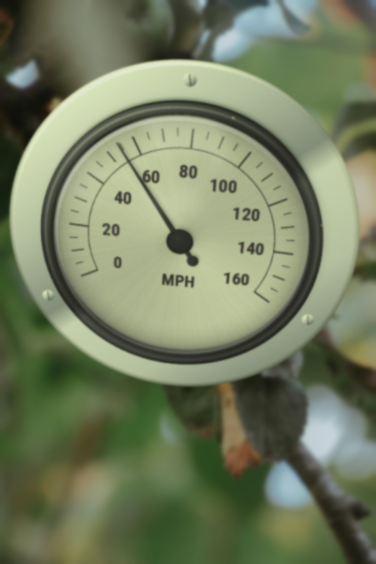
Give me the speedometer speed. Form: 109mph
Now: 55mph
